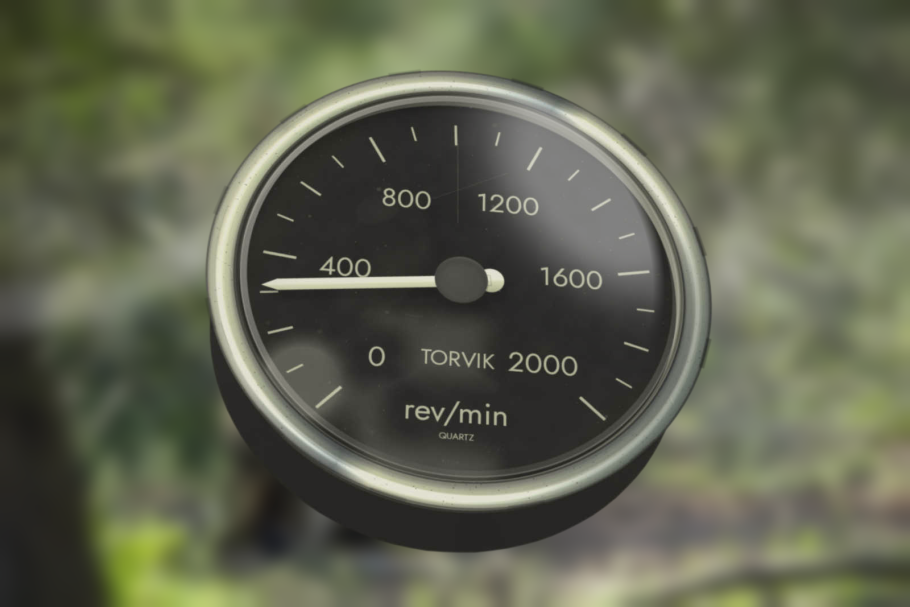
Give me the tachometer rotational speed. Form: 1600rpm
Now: 300rpm
